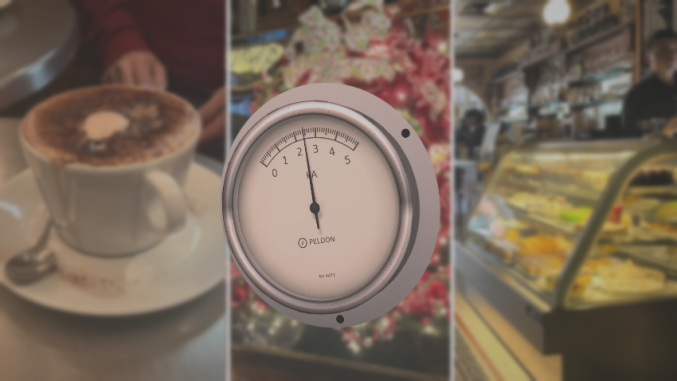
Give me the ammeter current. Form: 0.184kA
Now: 2.5kA
